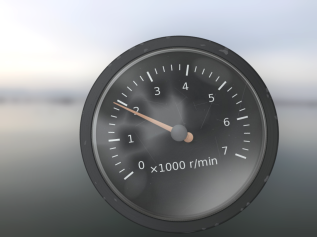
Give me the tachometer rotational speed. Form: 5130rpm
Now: 1900rpm
